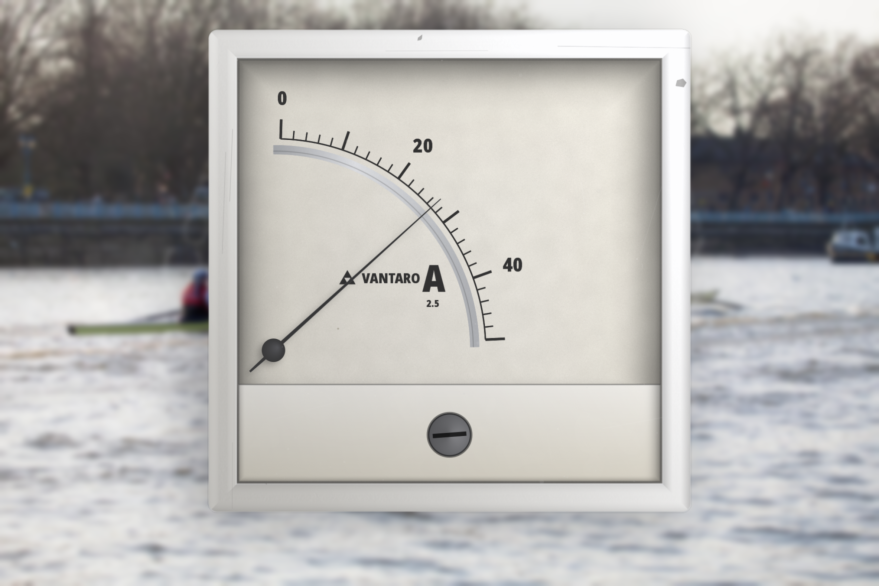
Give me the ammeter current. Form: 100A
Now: 27A
